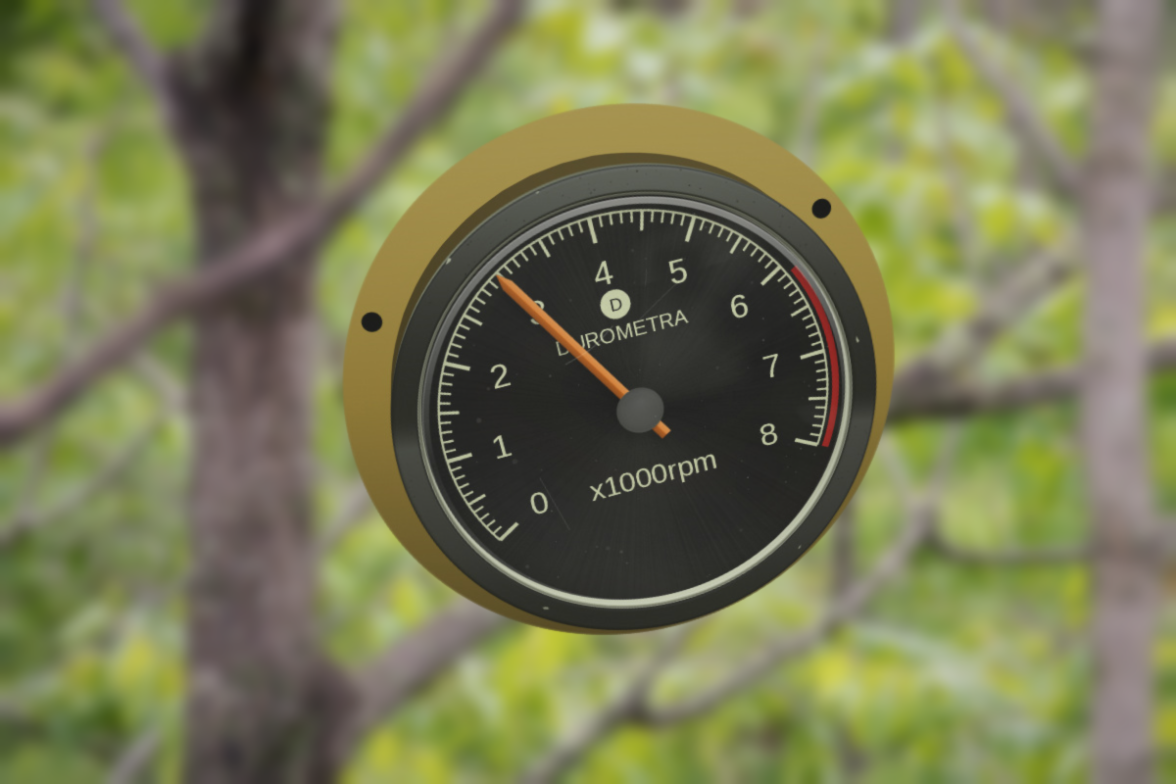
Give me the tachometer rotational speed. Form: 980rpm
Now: 3000rpm
